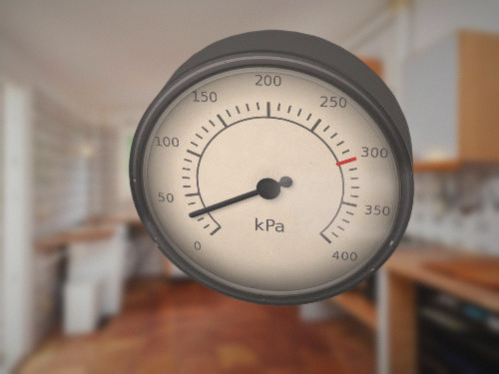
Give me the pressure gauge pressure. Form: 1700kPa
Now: 30kPa
